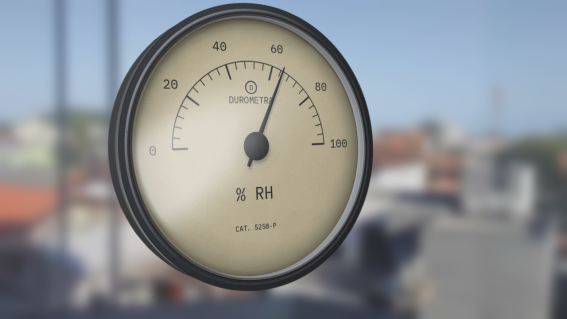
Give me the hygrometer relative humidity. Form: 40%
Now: 64%
